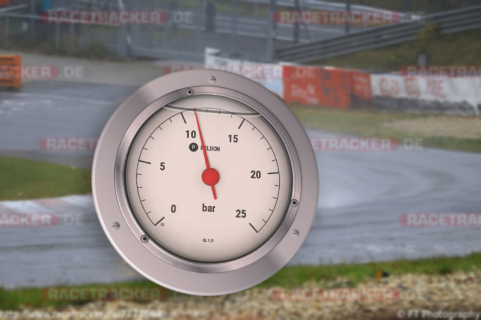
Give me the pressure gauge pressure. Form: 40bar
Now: 11bar
